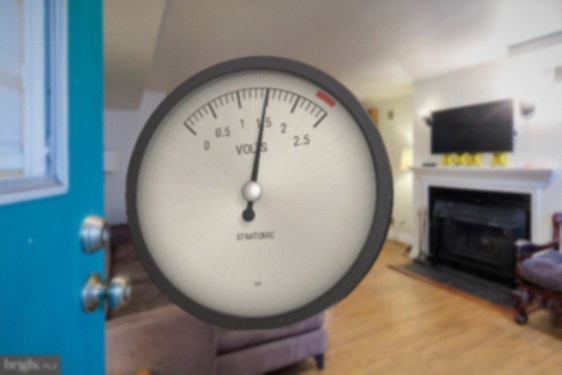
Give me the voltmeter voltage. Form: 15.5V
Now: 1.5V
